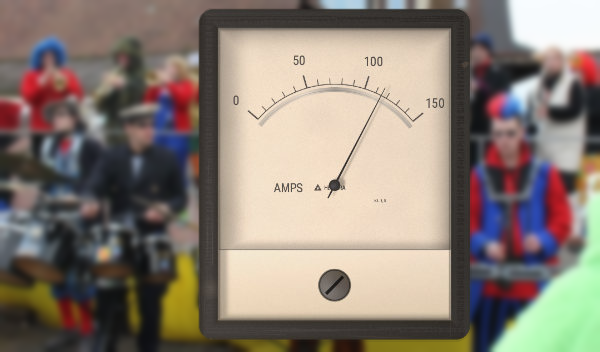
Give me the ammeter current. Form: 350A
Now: 115A
